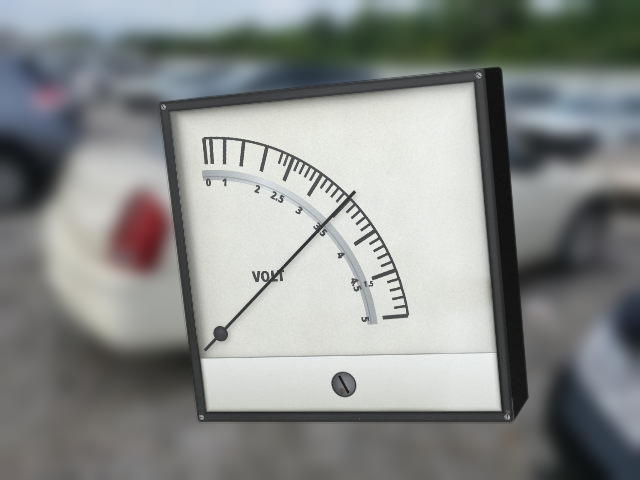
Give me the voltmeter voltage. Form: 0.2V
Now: 3.5V
